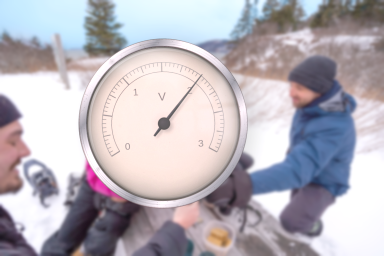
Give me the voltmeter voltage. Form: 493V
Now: 2V
